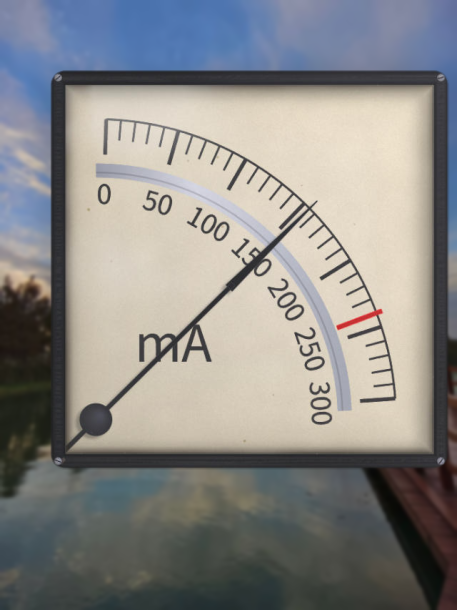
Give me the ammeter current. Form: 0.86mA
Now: 155mA
